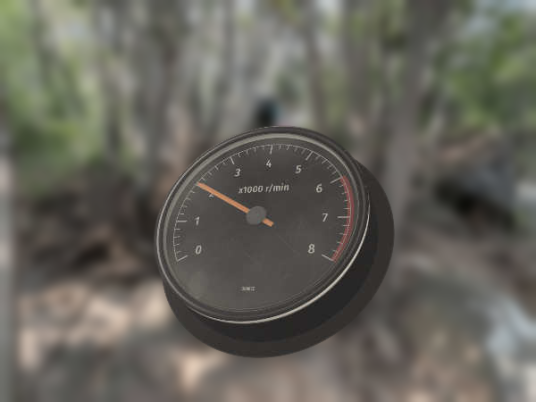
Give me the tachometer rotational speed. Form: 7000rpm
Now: 2000rpm
